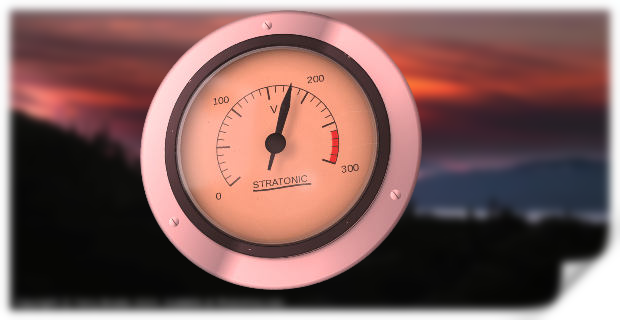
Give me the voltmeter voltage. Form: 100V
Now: 180V
